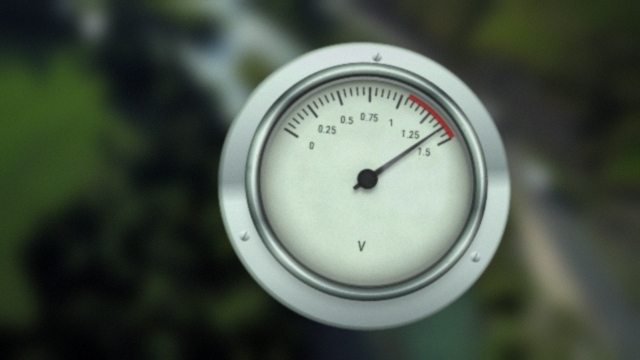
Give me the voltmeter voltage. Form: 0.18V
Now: 1.4V
